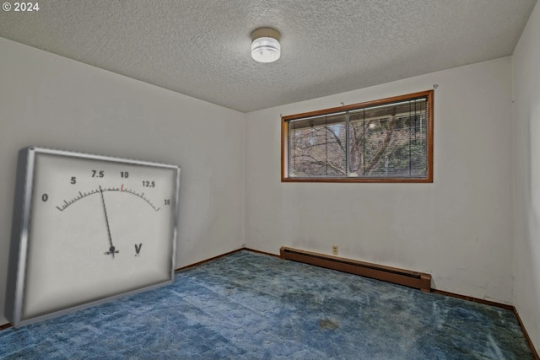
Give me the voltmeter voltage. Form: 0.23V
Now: 7.5V
